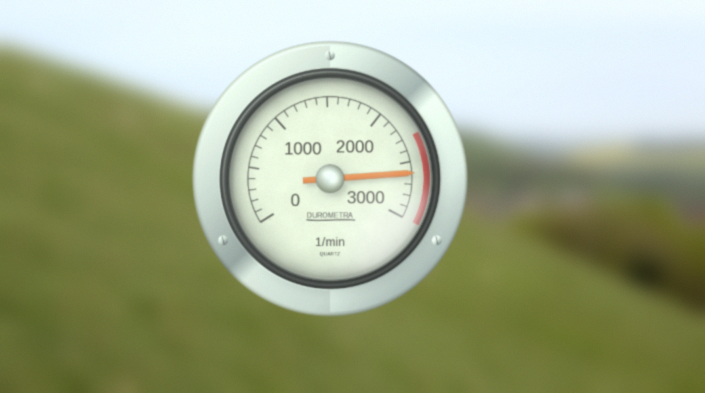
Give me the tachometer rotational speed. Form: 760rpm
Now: 2600rpm
